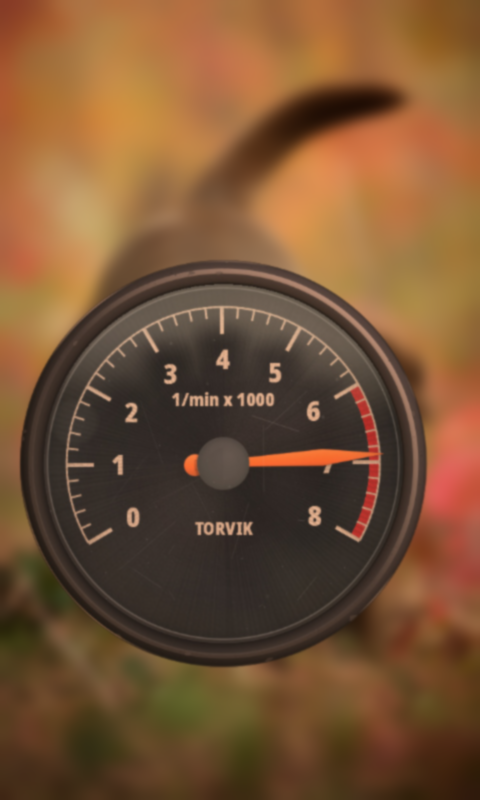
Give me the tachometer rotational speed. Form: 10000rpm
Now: 6900rpm
